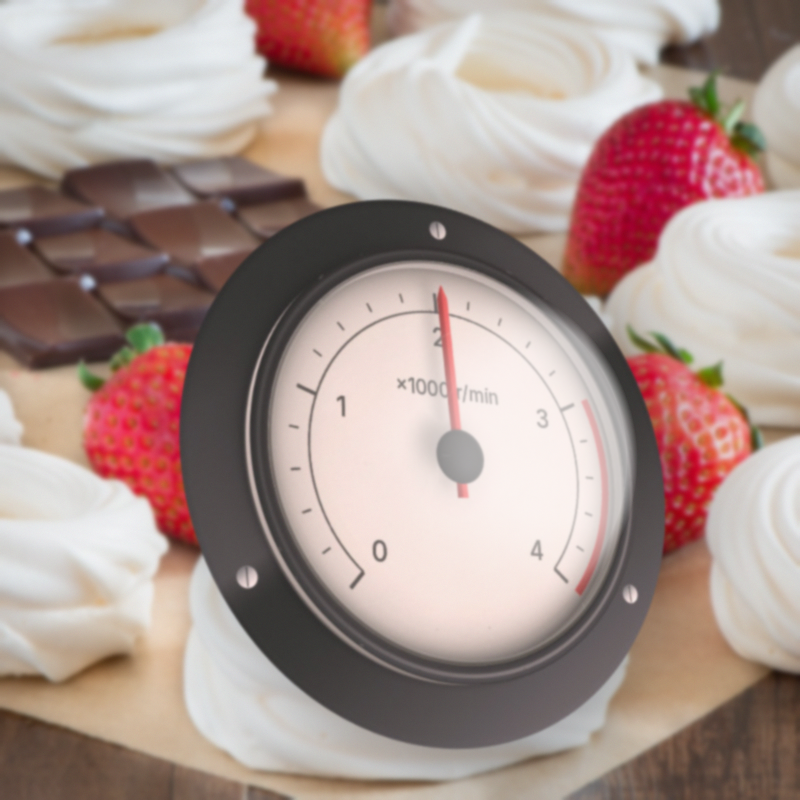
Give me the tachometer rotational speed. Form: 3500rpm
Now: 2000rpm
